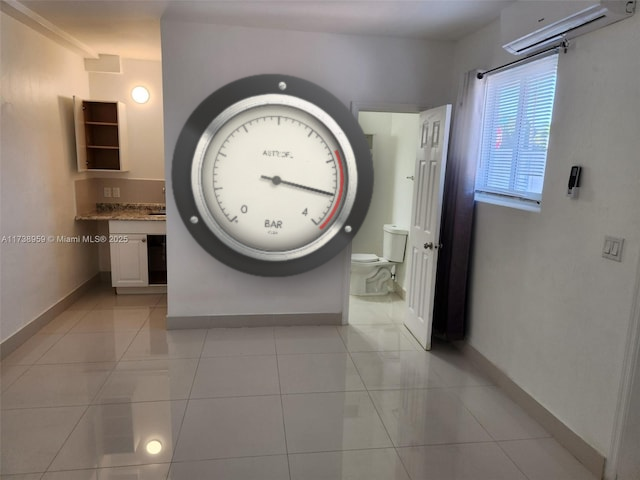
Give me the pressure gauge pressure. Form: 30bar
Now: 3.5bar
